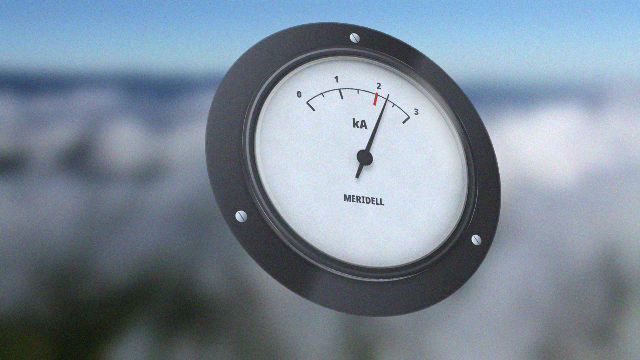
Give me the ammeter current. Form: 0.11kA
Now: 2.25kA
